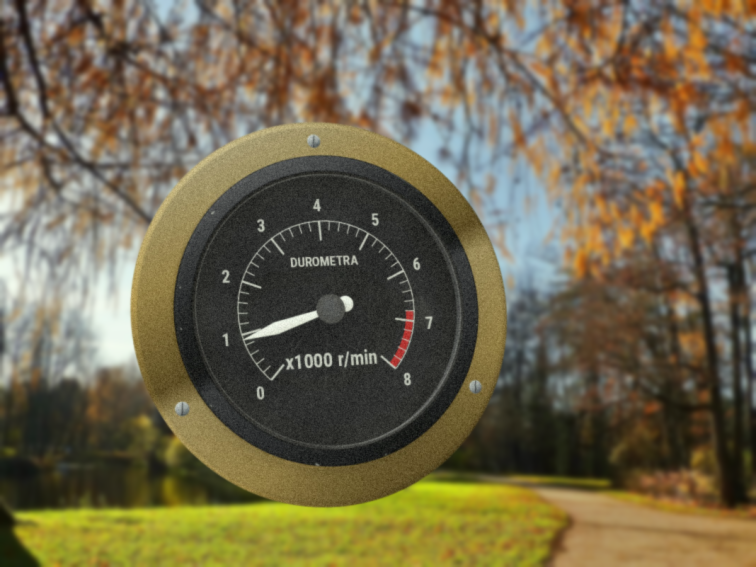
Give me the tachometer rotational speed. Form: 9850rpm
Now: 900rpm
